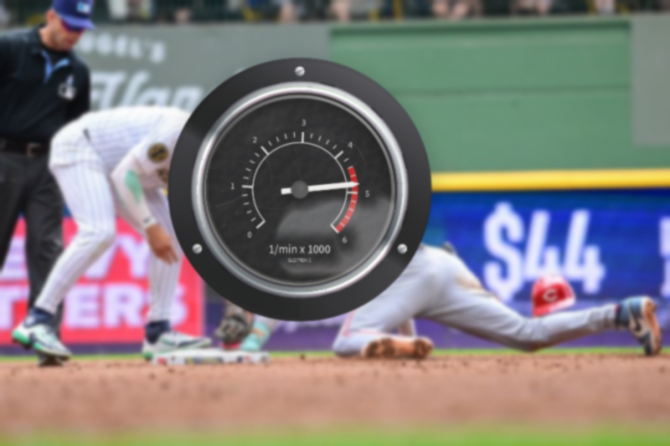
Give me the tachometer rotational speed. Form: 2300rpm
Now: 4800rpm
